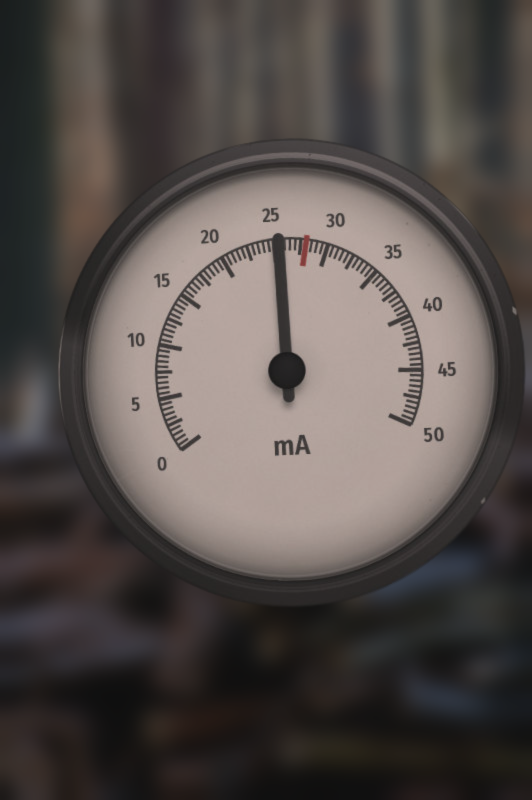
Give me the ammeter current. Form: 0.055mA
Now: 25.5mA
